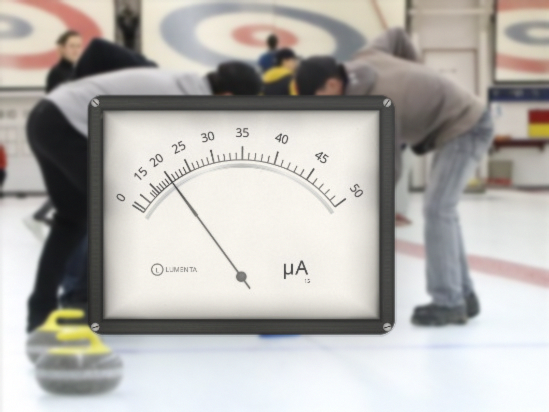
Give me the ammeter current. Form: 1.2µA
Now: 20µA
